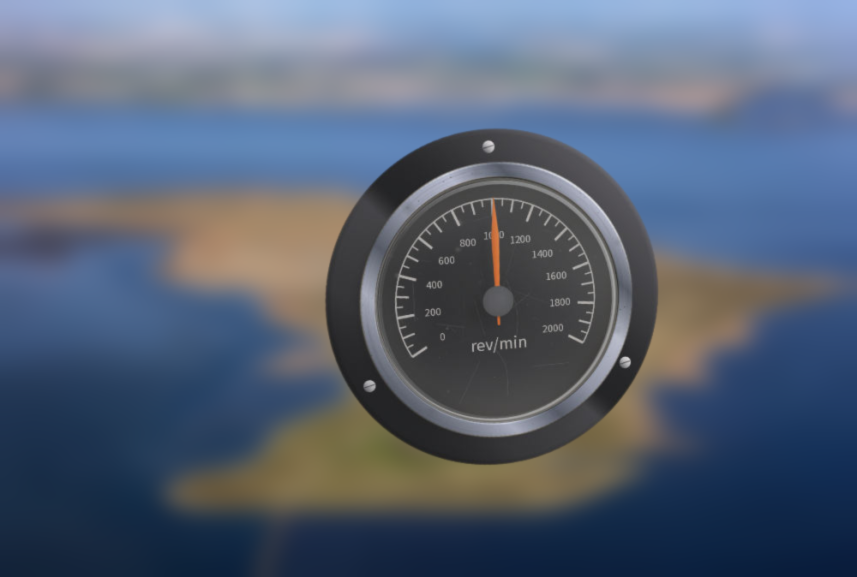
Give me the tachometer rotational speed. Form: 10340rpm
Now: 1000rpm
